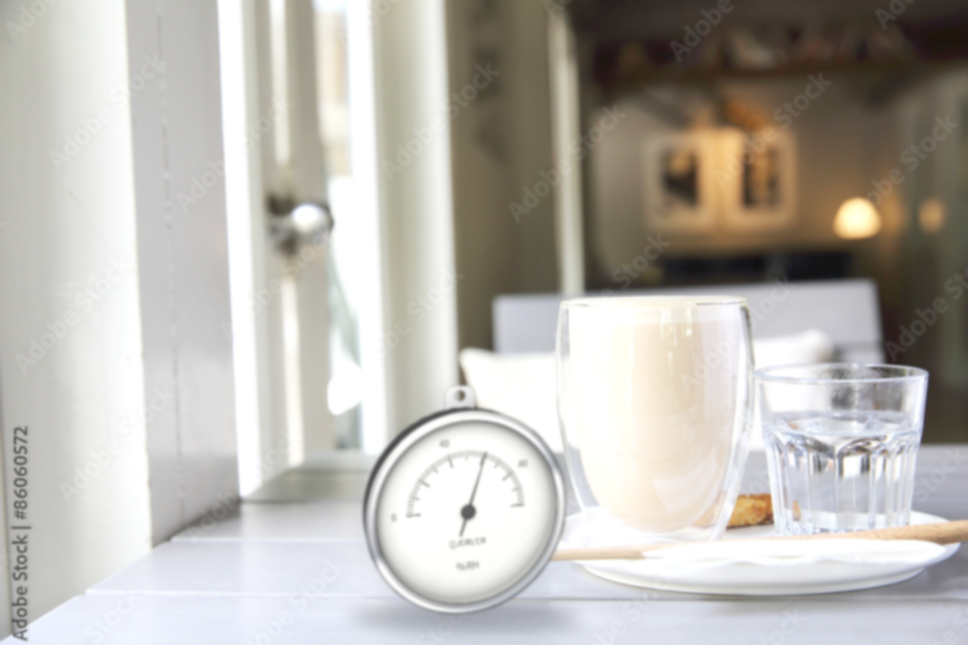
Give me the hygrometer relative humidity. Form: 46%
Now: 60%
